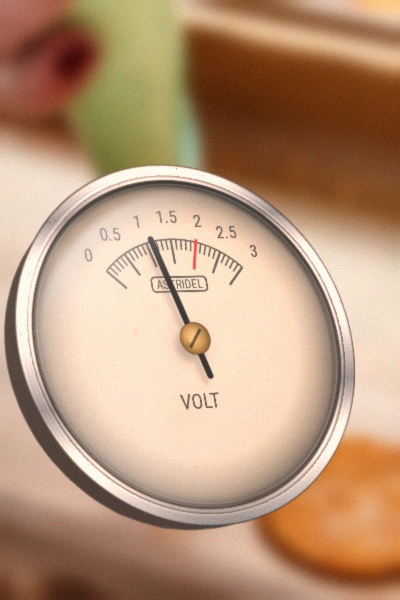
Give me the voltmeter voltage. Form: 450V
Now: 1V
